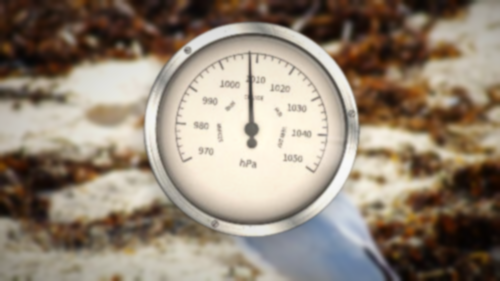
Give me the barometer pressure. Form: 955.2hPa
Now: 1008hPa
